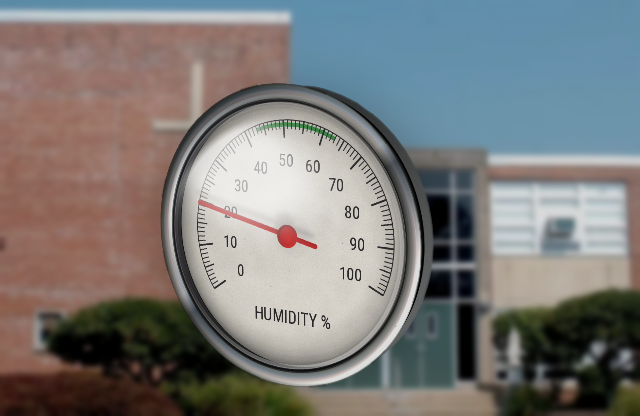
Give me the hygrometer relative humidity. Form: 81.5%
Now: 20%
